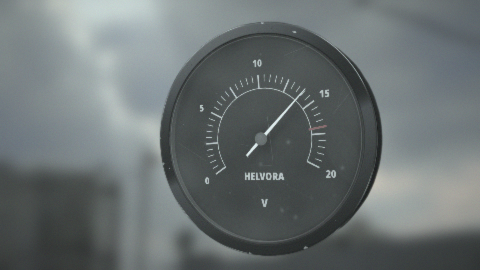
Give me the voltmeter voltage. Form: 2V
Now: 14V
